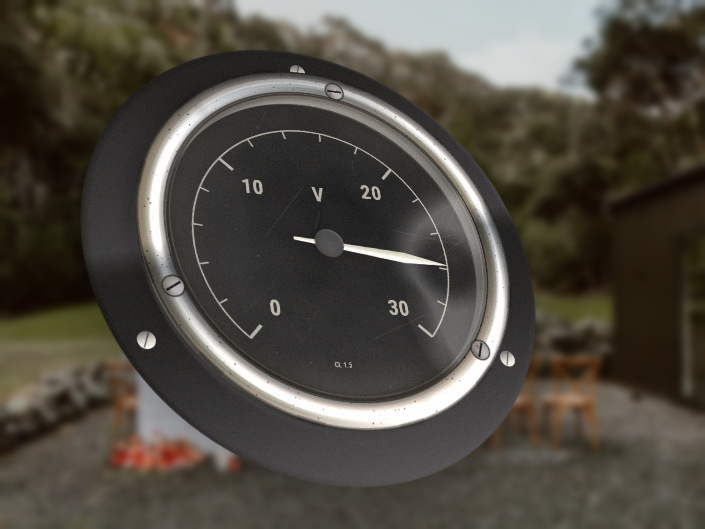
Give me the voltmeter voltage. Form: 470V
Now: 26V
